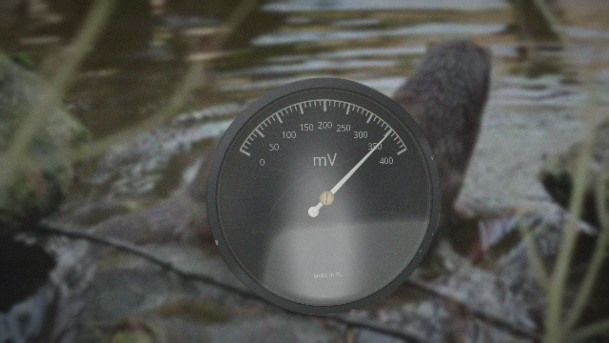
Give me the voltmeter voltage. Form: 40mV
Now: 350mV
